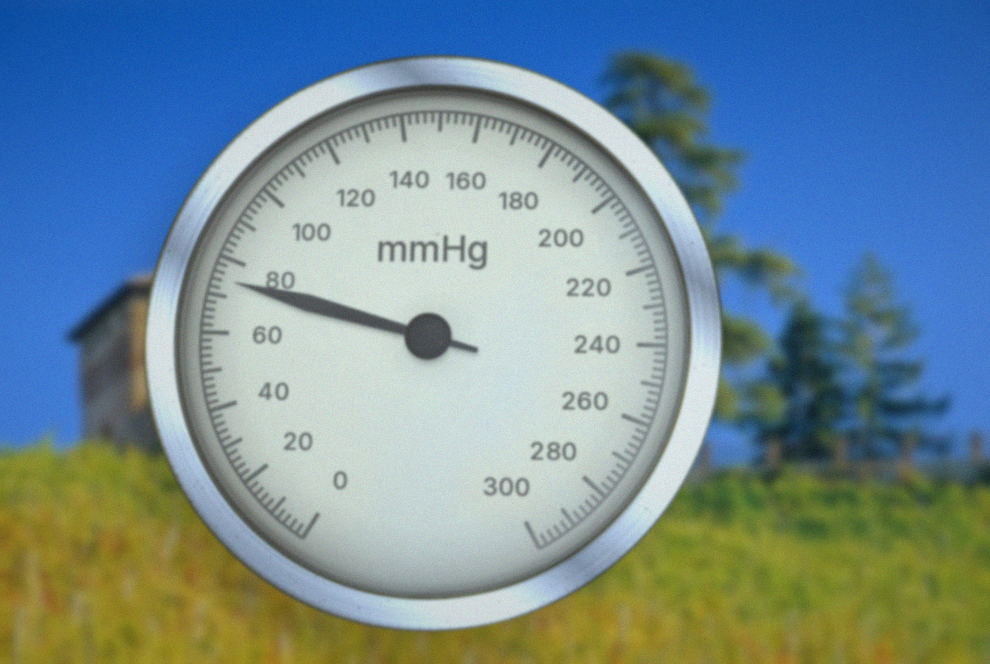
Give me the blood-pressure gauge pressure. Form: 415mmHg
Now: 74mmHg
